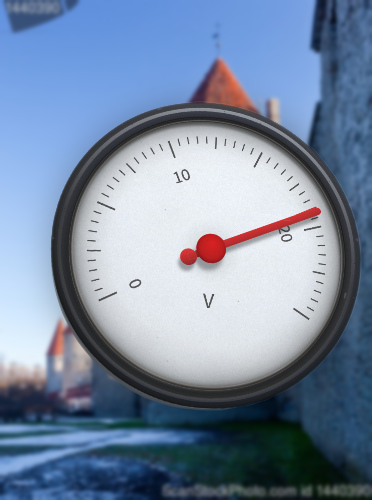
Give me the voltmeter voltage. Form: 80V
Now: 19.25V
